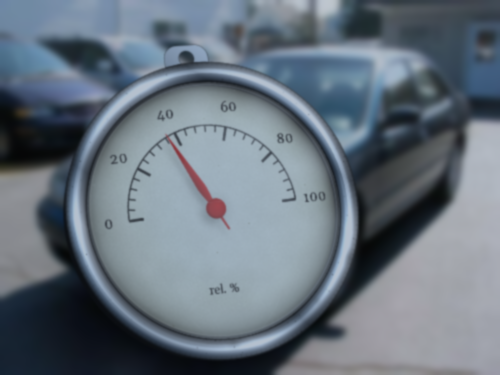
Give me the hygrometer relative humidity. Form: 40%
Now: 36%
